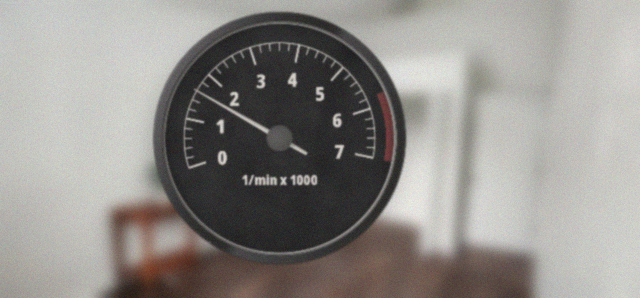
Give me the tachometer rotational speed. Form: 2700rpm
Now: 1600rpm
